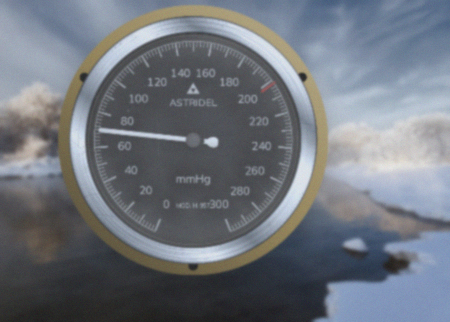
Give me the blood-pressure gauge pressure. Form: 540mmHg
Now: 70mmHg
